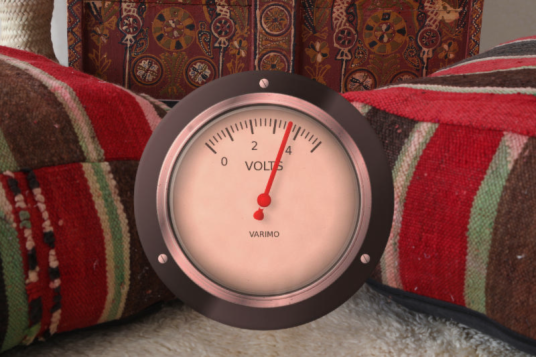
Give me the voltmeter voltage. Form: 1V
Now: 3.6V
